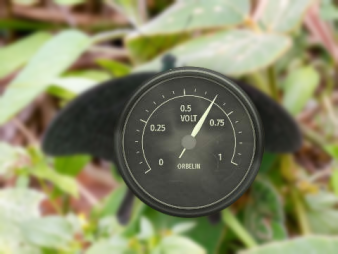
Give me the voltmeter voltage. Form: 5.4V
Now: 0.65V
